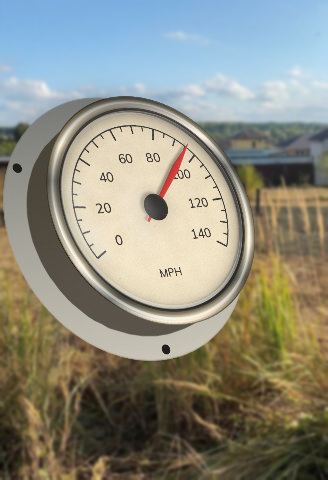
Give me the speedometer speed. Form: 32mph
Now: 95mph
